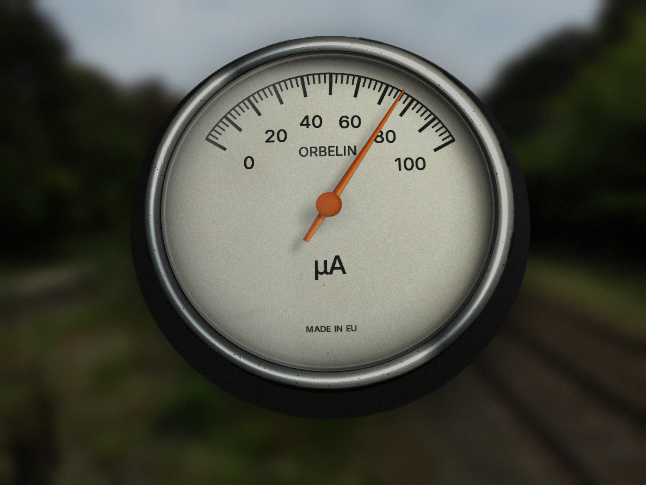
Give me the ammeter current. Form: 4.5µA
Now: 76µA
